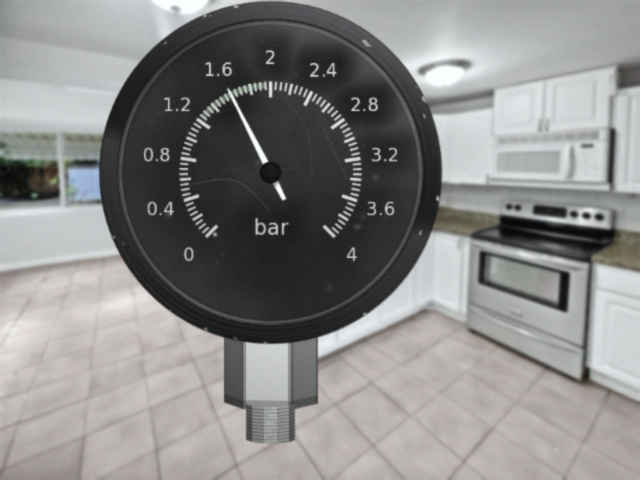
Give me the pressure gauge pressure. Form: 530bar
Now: 1.6bar
